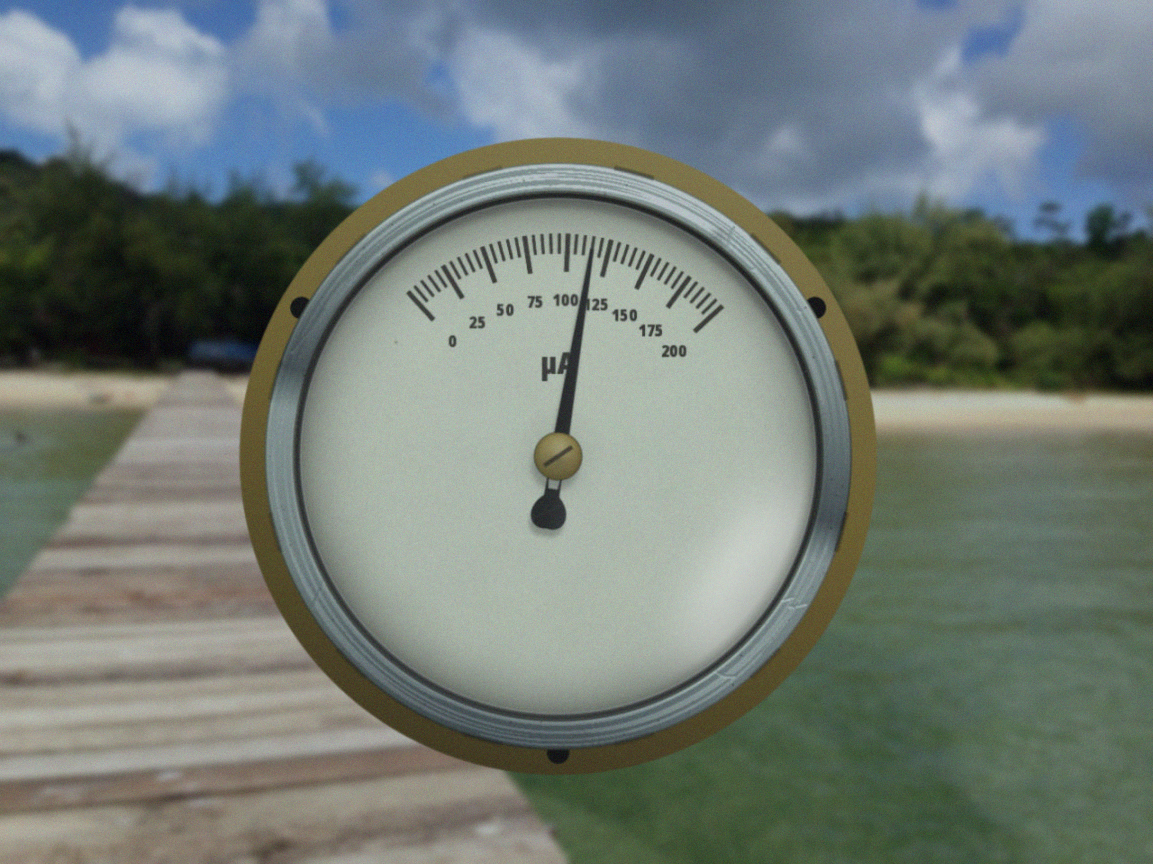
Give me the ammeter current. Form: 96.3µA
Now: 115µA
